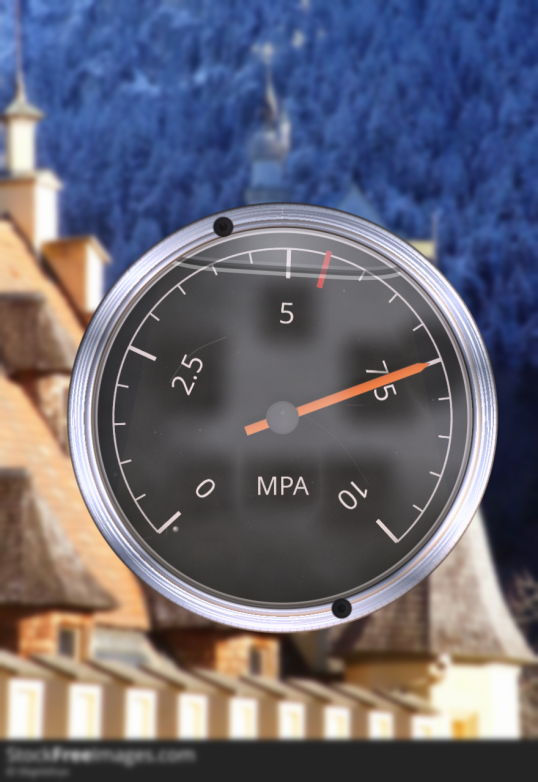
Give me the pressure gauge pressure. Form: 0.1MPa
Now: 7.5MPa
